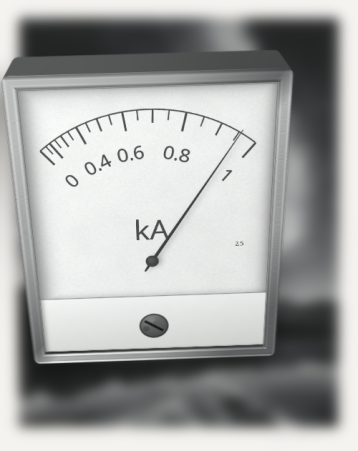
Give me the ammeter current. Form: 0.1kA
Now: 0.95kA
